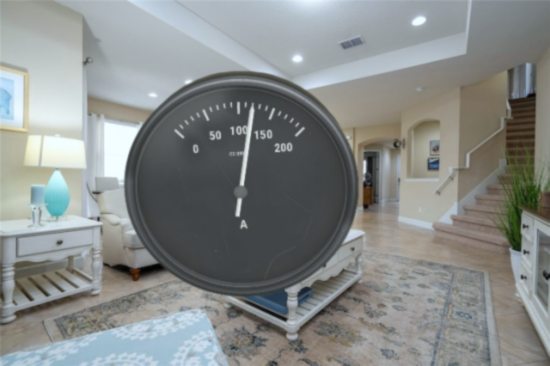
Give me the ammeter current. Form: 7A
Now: 120A
